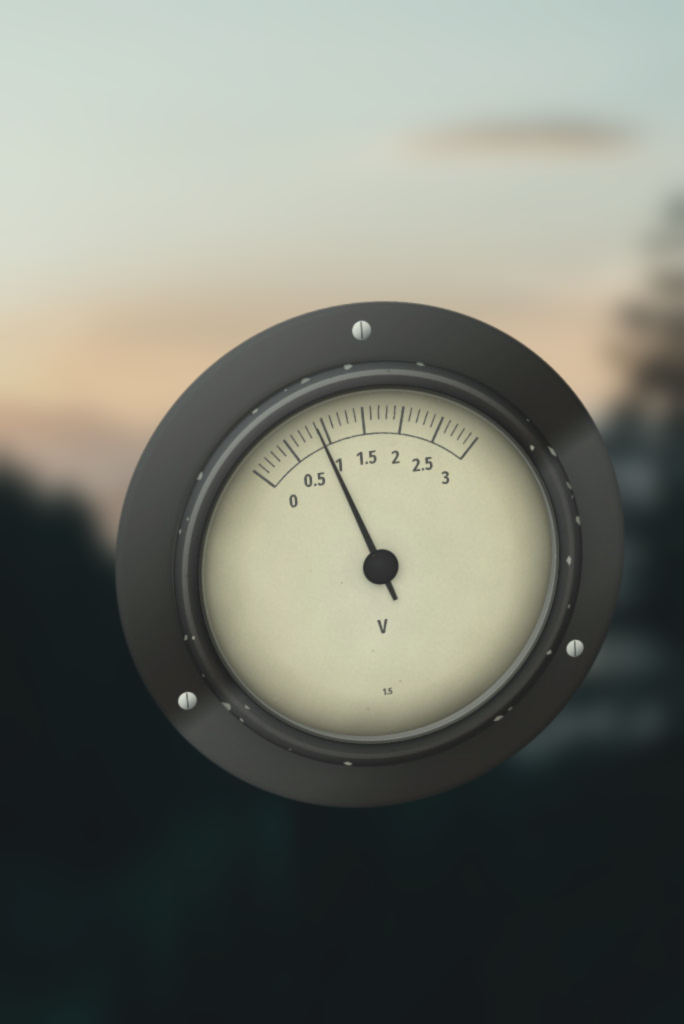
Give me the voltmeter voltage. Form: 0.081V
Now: 0.9V
